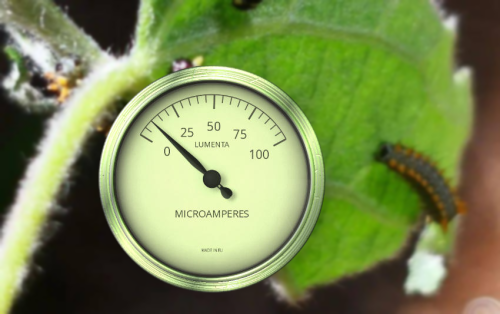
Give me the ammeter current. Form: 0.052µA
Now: 10µA
